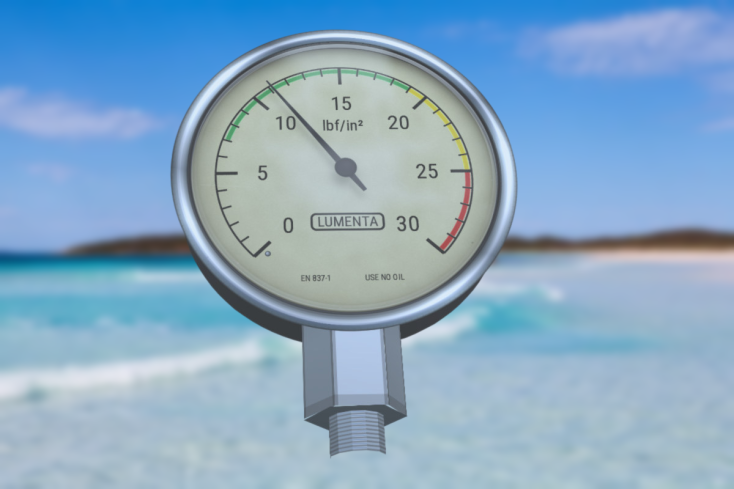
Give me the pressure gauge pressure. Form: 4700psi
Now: 11psi
